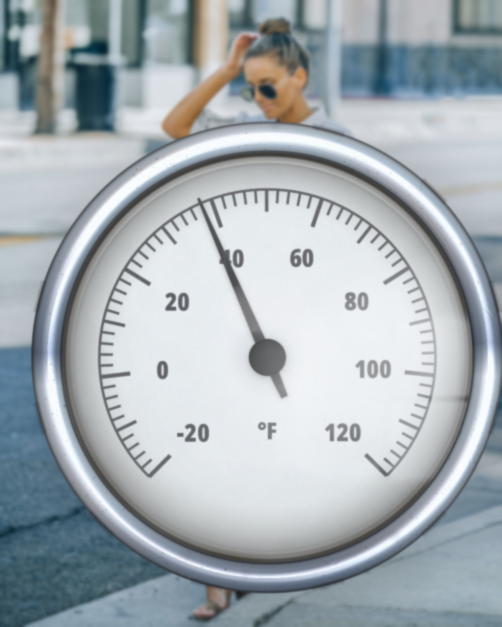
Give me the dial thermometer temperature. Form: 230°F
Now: 38°F
